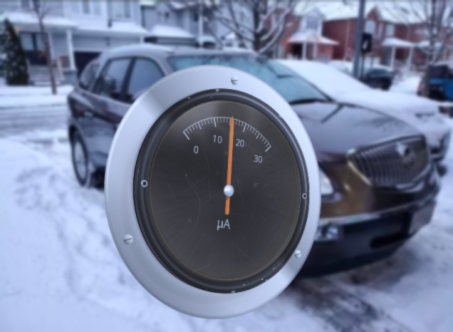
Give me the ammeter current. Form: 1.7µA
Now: 15µA
